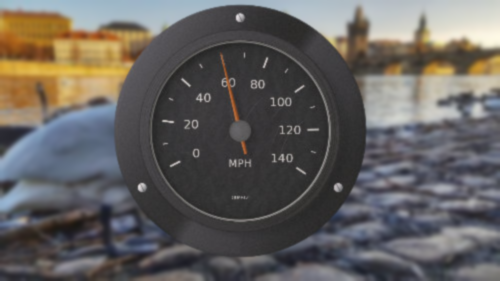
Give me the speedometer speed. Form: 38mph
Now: 60mph
